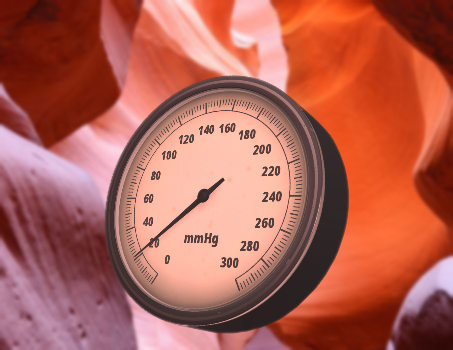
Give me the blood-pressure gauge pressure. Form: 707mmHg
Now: 20mmHg
